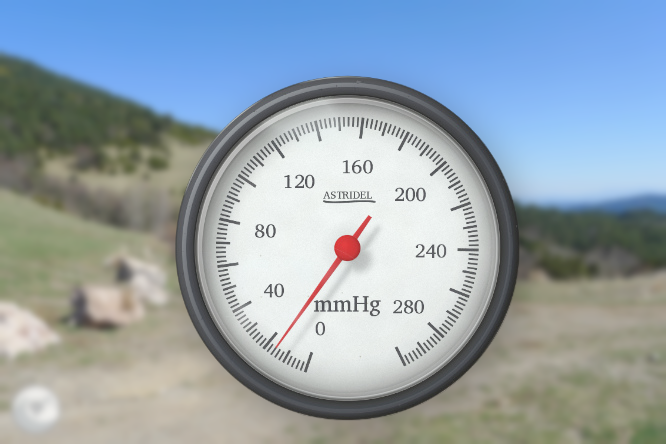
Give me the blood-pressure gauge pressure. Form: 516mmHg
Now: 16mmHg
